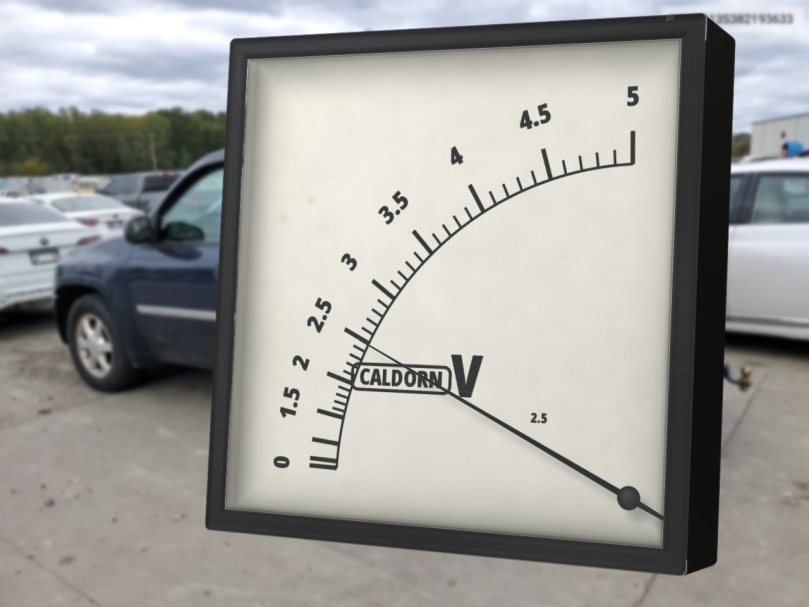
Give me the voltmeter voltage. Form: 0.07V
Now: 2.5V
